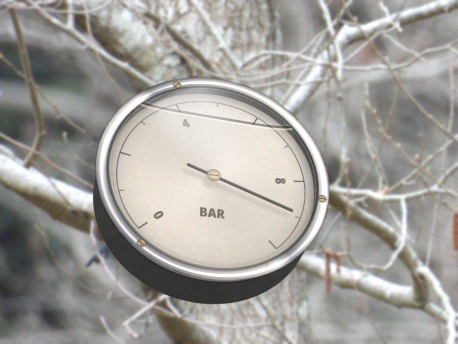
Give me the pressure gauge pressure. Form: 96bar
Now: 9bar
